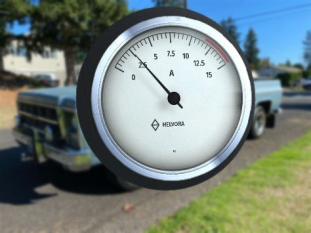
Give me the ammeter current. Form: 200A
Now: 2.5A
